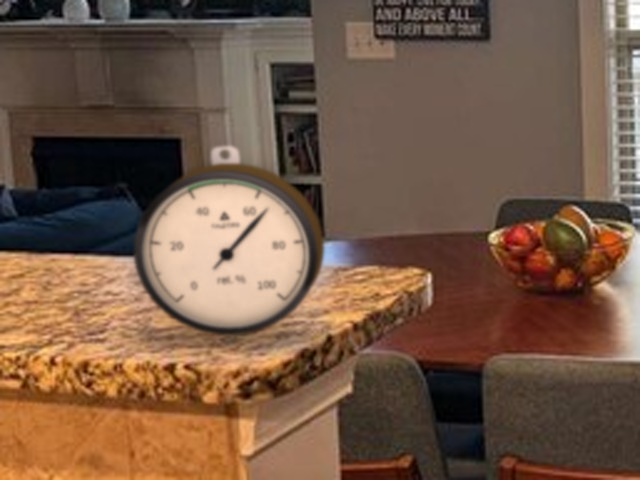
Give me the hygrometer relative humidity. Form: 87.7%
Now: 65%
